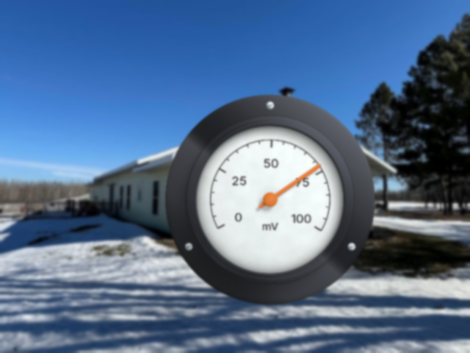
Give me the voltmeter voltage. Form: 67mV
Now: 72.5mV
